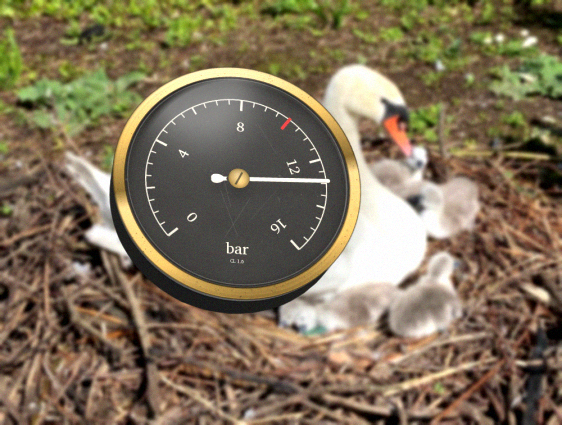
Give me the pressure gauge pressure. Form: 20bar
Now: 13bar
